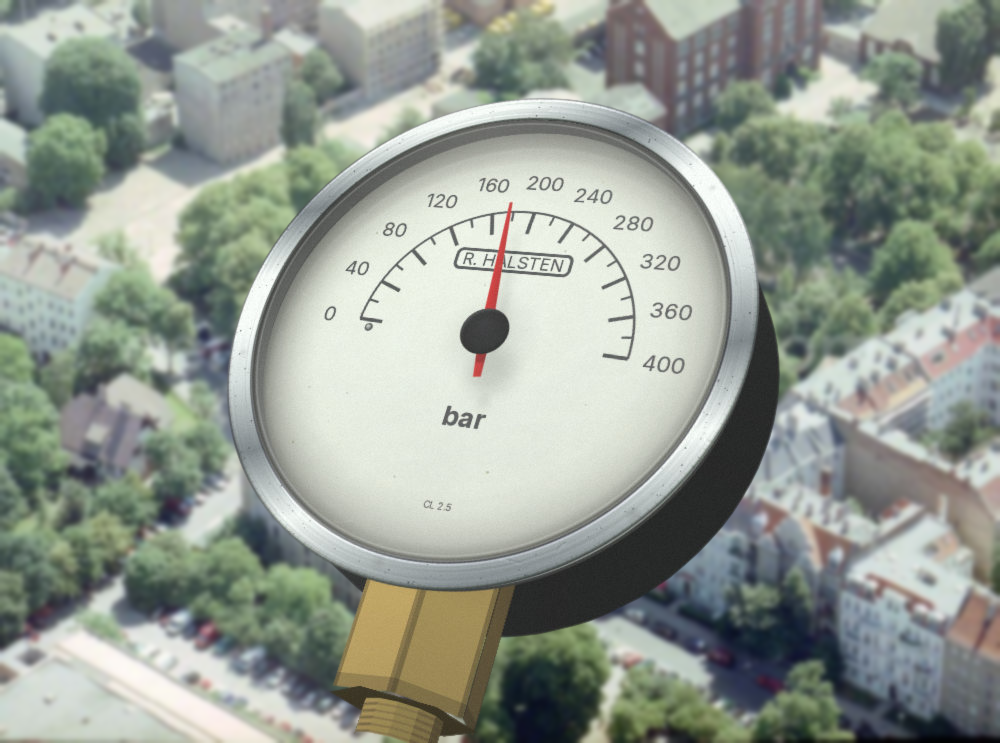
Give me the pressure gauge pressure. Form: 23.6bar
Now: 180bar
